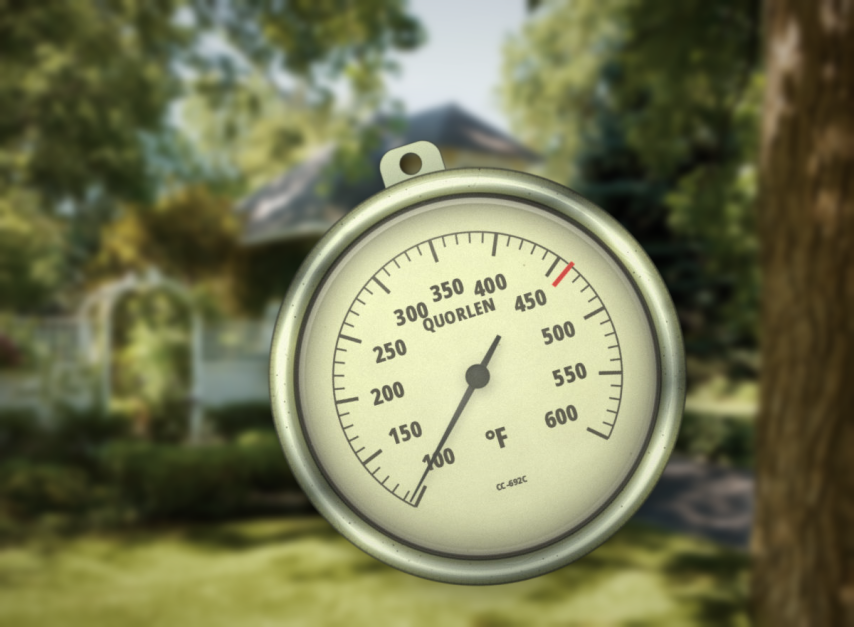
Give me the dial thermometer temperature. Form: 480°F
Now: 105°F
